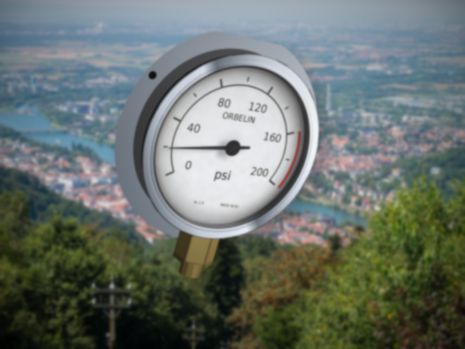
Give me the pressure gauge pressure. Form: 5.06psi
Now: 20psi
